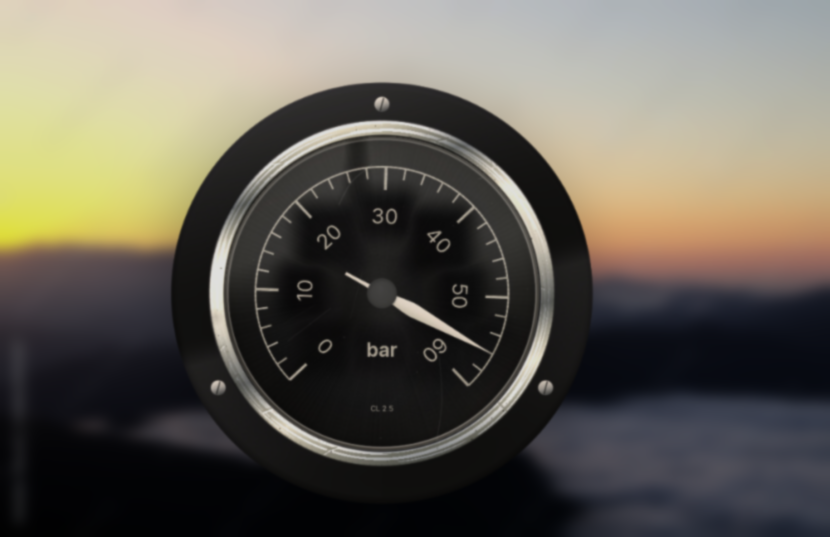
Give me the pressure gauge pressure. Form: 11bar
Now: 56bar
